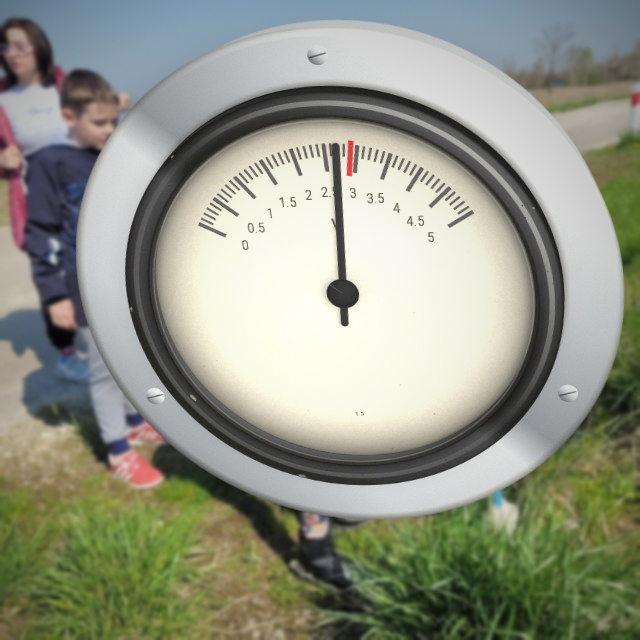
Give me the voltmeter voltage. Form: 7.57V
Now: 2.7V
